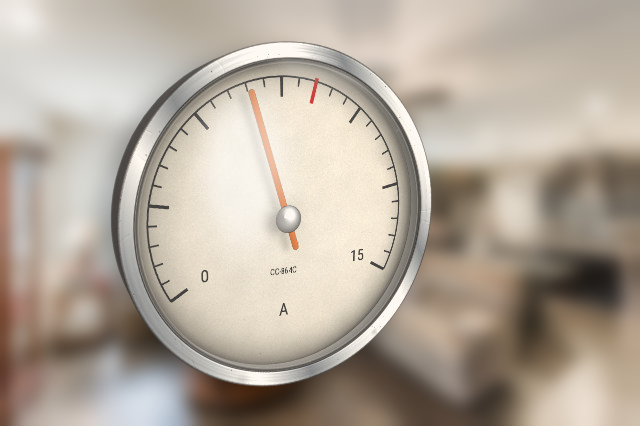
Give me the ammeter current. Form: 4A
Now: 6.5A
